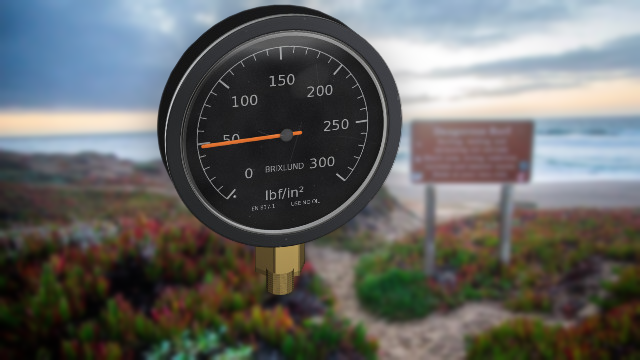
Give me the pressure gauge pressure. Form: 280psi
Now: 50psi
